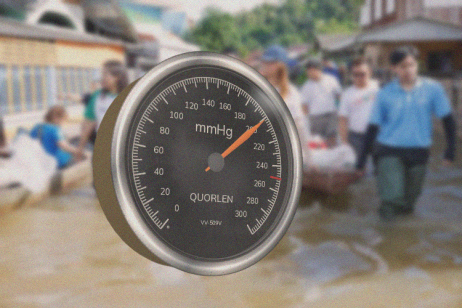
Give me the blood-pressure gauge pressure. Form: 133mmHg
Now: 200mmHg
